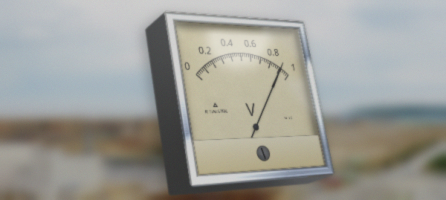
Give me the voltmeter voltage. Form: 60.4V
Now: 0.9V
